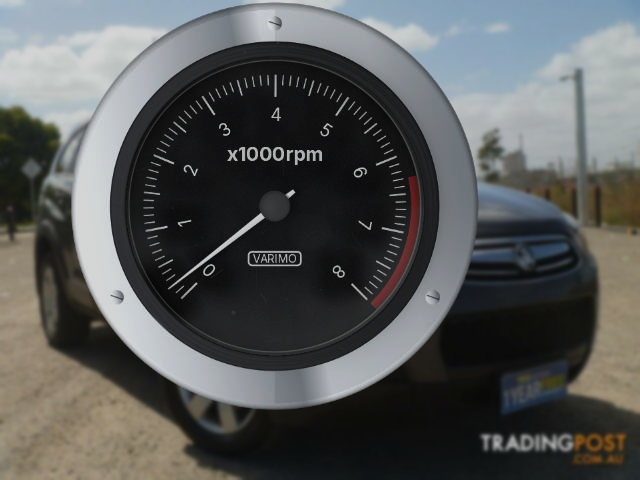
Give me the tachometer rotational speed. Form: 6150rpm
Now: 200rpm
